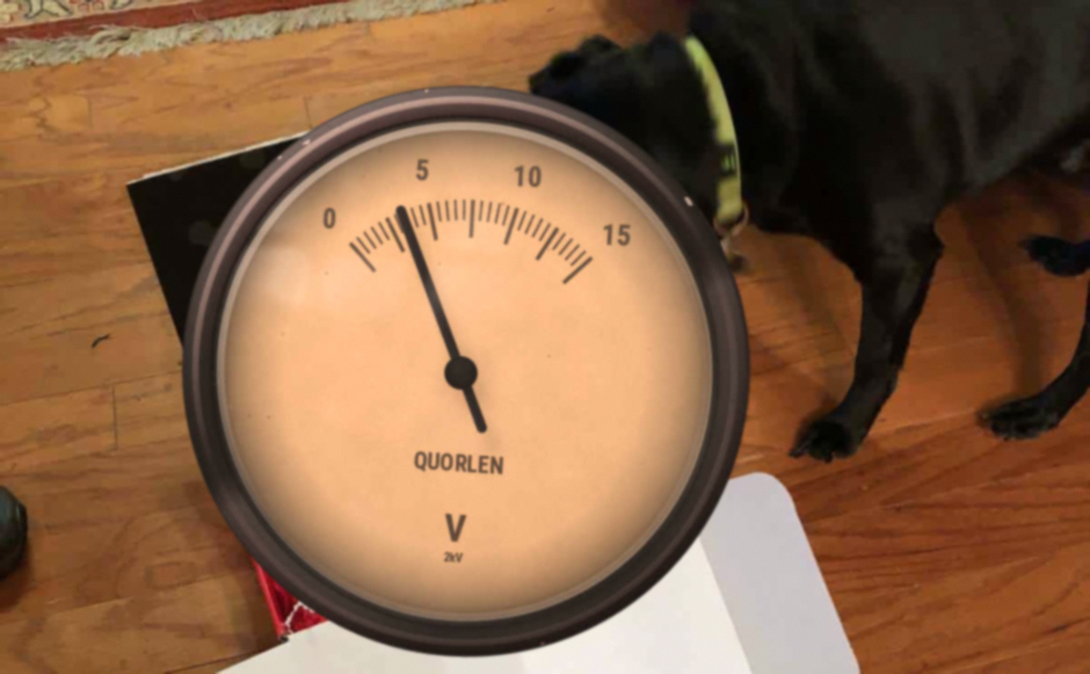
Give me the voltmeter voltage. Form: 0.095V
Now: 3.5V
